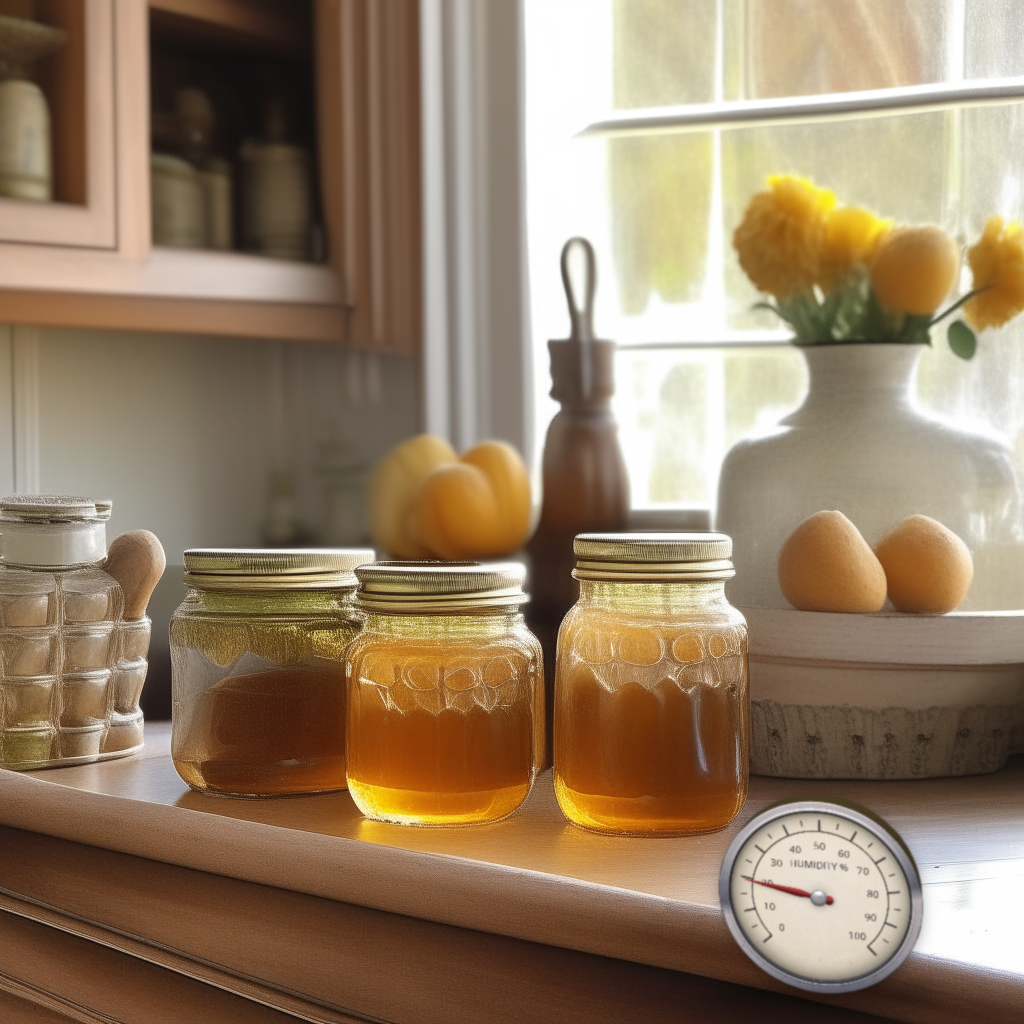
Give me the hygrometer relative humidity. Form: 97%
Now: 20%
